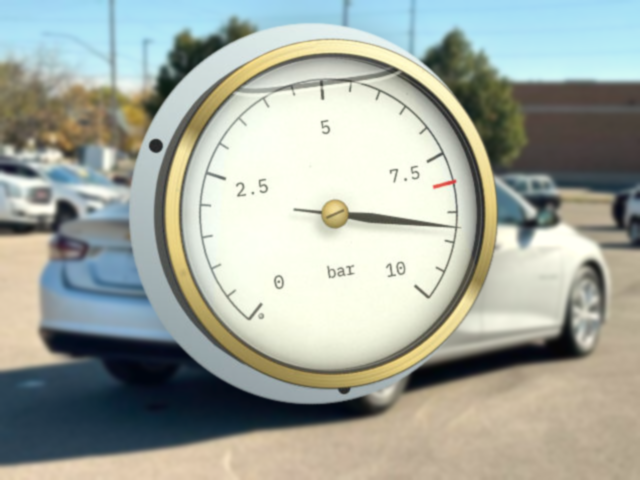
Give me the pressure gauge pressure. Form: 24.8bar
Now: 8.75bar
